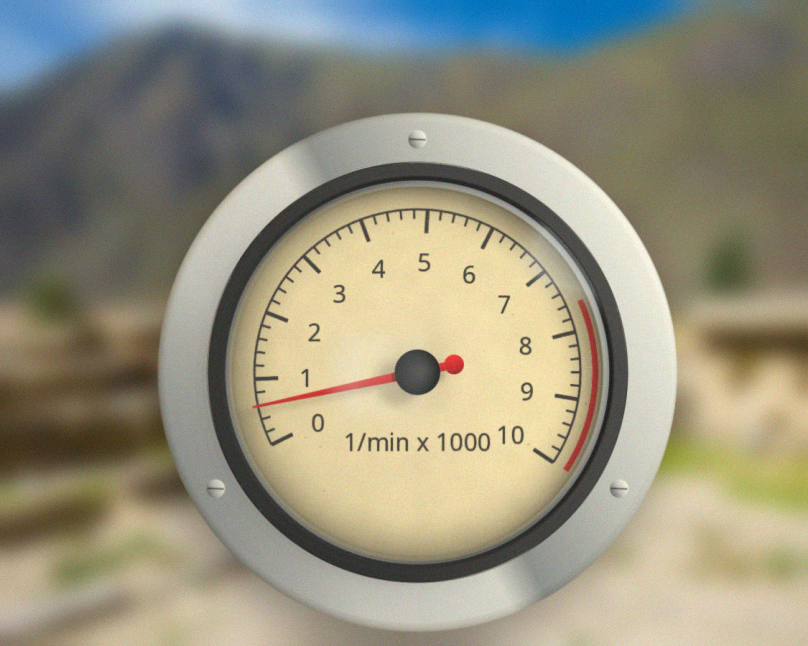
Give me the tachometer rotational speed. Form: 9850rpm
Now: 600rpm
